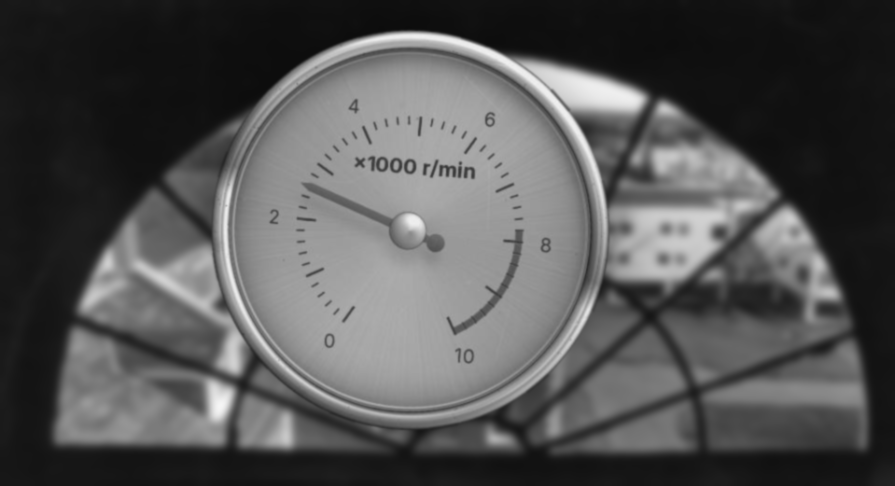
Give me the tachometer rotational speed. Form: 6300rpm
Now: 2600rpm
